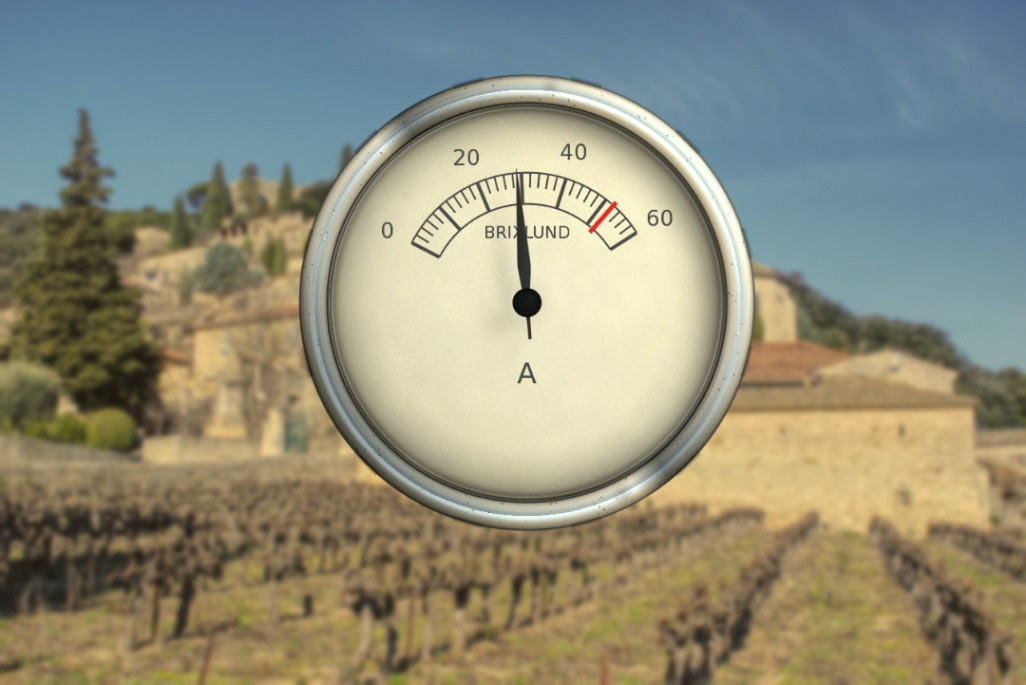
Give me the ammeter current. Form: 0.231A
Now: 29A
